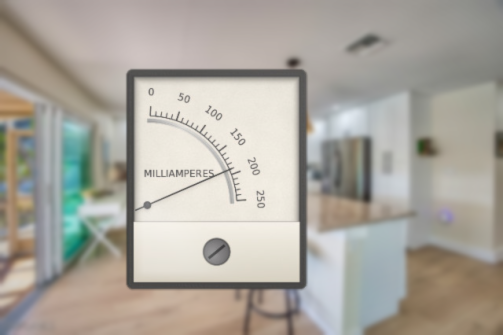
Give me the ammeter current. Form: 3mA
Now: 190mA
